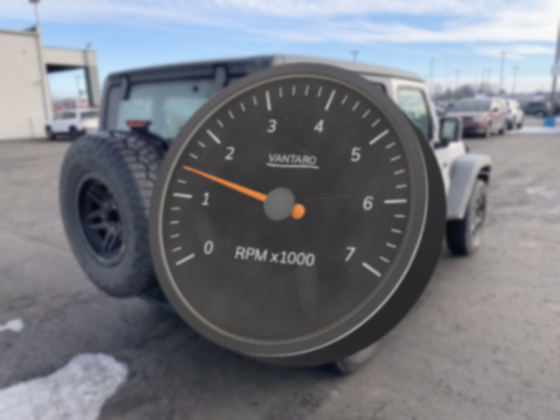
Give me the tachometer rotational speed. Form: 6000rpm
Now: 1400rpm
